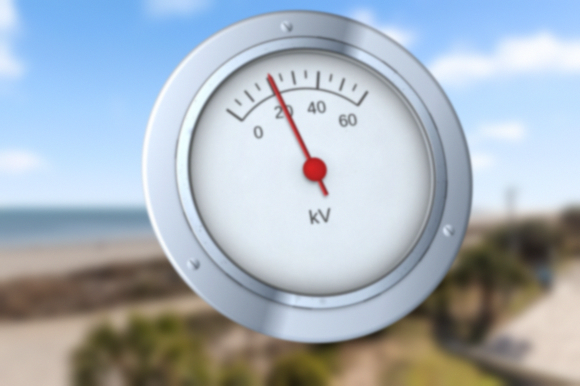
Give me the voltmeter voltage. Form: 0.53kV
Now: 20kV
